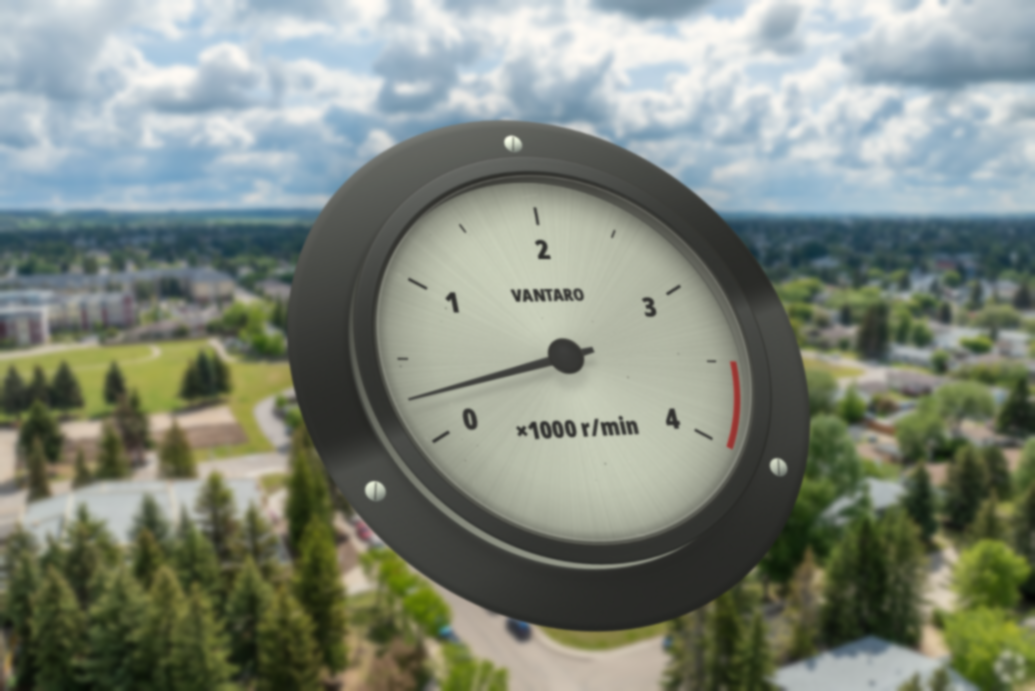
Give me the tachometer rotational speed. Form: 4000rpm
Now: 250rpm
